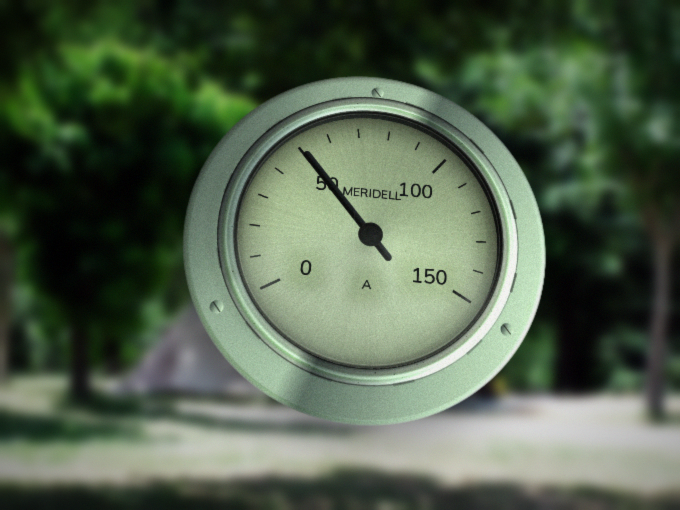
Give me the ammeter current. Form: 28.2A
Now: 50A
